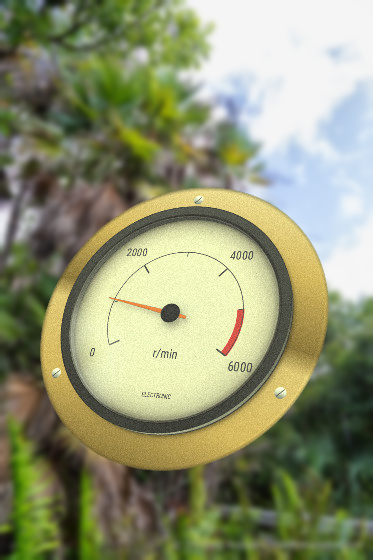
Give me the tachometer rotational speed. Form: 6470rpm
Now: 1000rpm
